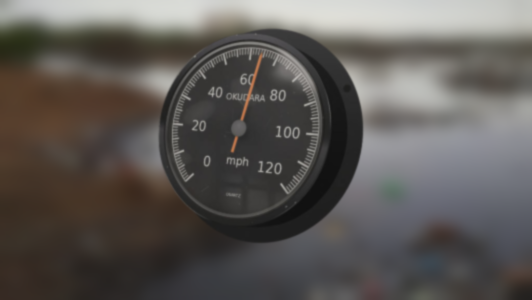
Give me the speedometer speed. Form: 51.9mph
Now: 65mph
